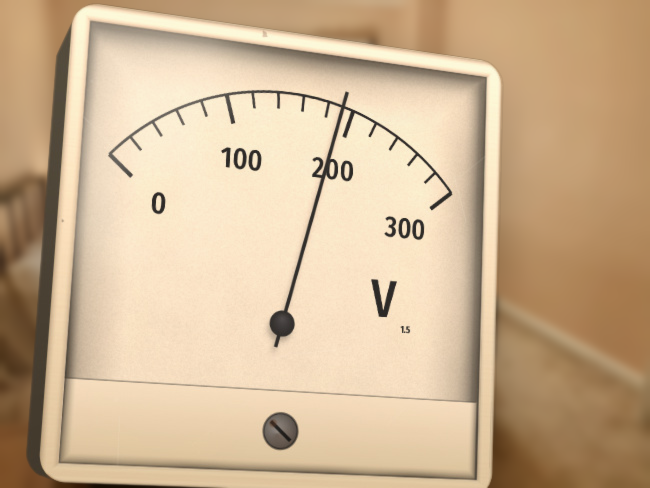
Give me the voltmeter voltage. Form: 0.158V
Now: 190V
